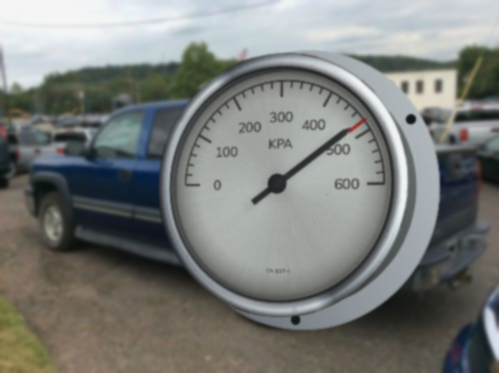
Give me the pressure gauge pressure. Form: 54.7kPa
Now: 480kPa
